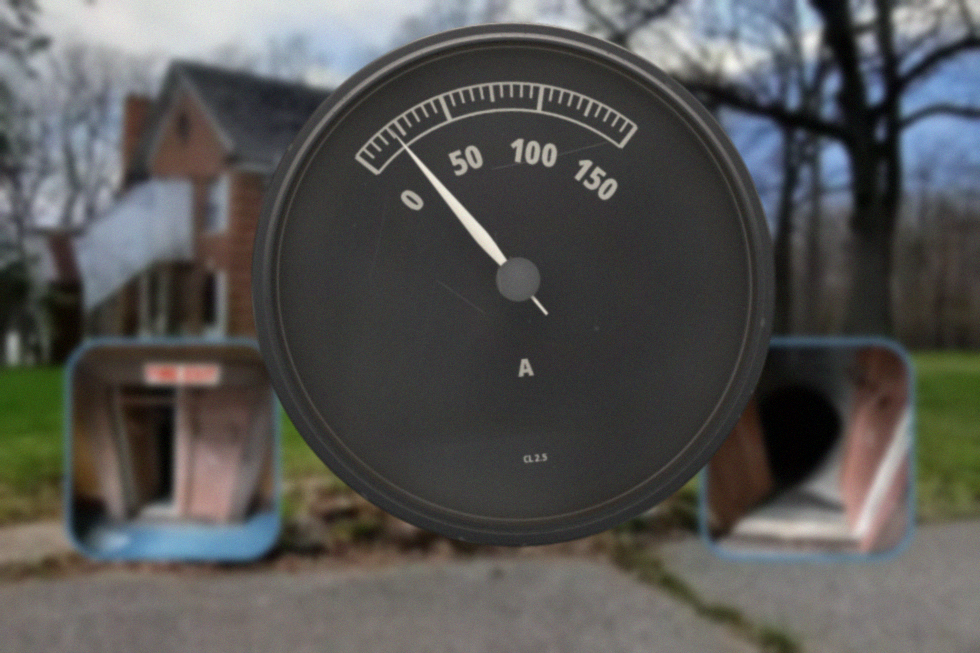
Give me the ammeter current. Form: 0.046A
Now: 20A
